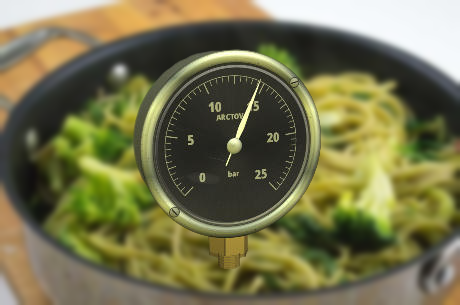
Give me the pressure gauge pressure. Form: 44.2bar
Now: 14.5bar
